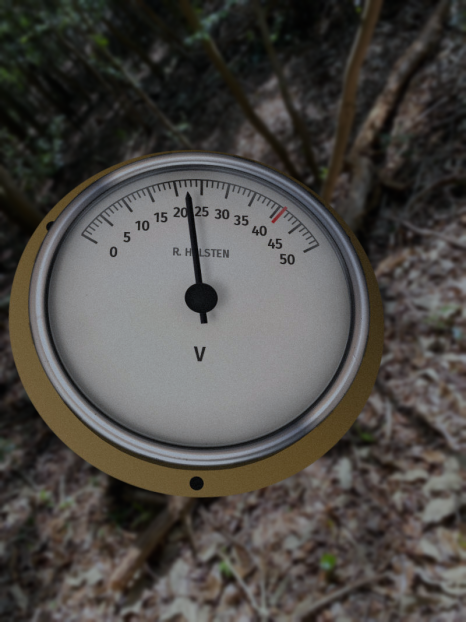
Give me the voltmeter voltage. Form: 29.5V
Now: 22V
